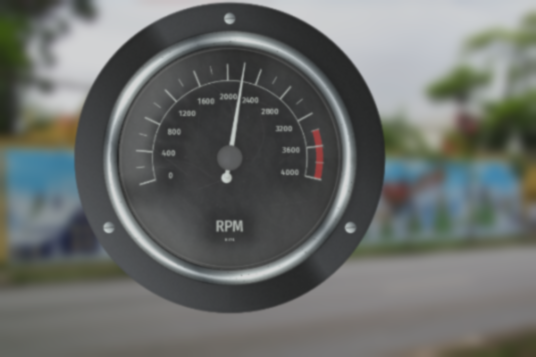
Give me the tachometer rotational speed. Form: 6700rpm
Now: 2200rpm
